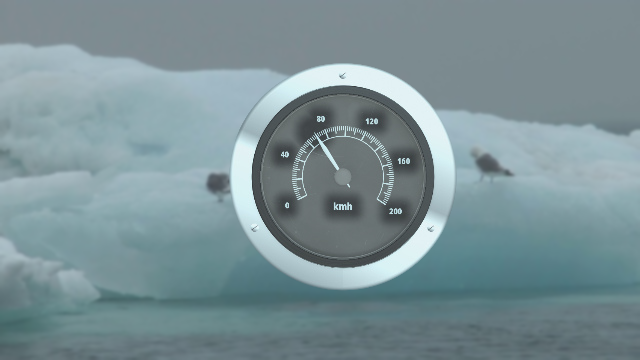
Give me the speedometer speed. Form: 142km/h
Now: 70km/h
